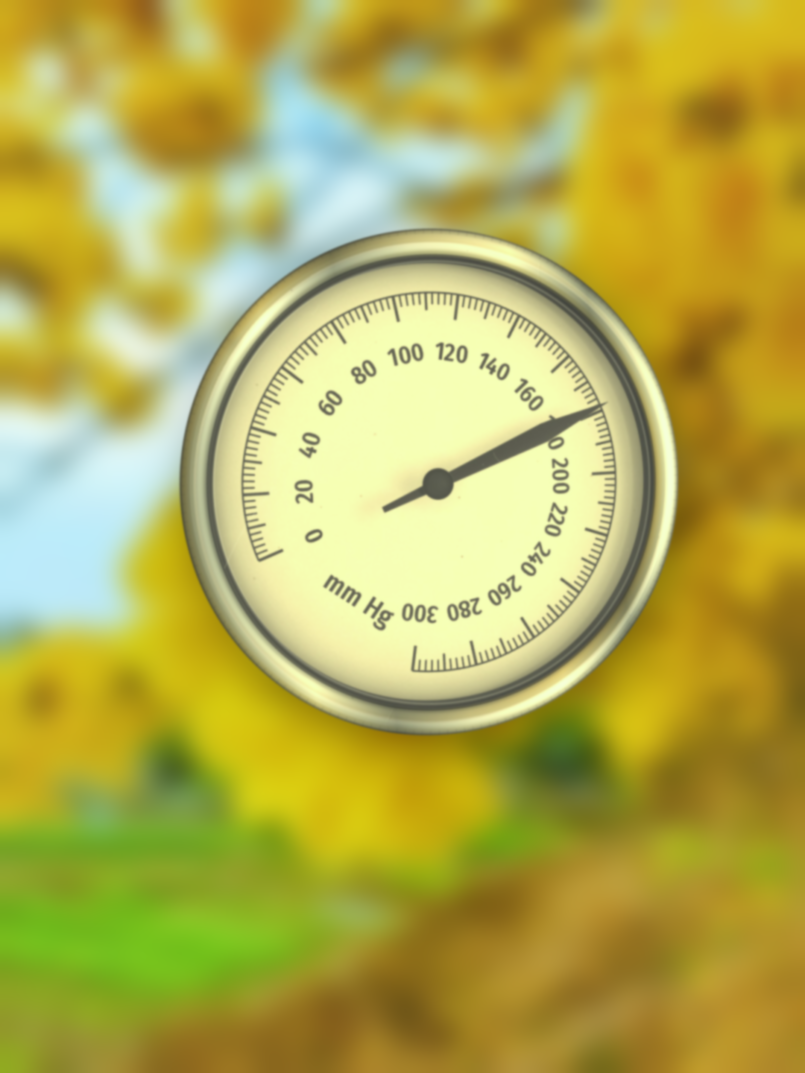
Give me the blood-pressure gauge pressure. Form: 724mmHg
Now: 178mmHg
